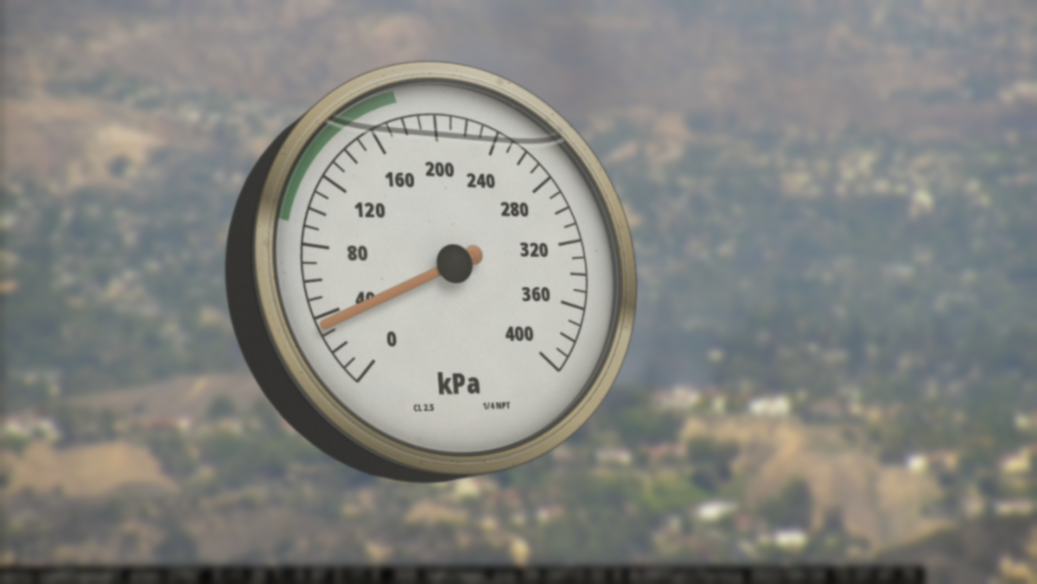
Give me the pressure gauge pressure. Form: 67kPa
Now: 35kPa
